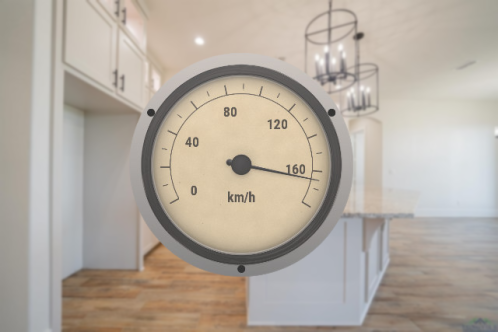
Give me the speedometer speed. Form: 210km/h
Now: 165km/h
